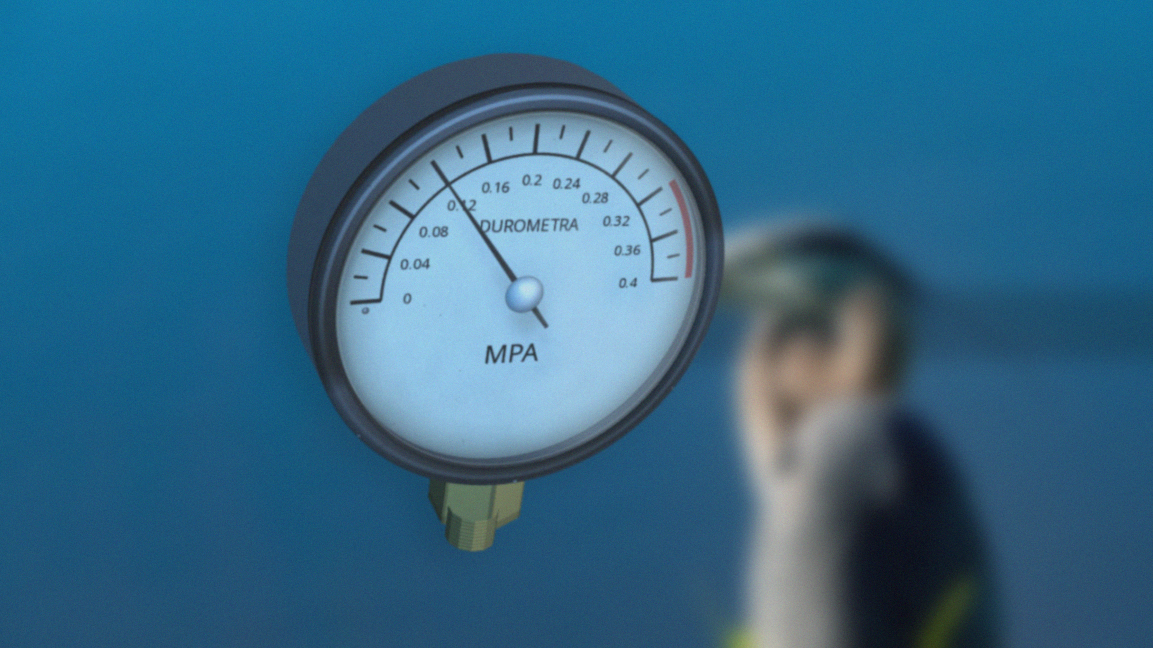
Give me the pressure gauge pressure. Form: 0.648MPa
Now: 0.12MPa
